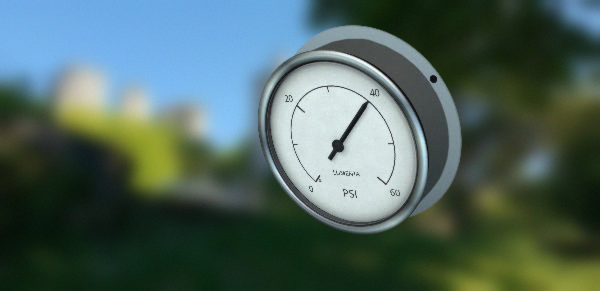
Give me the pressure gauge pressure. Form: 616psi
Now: 40psi
